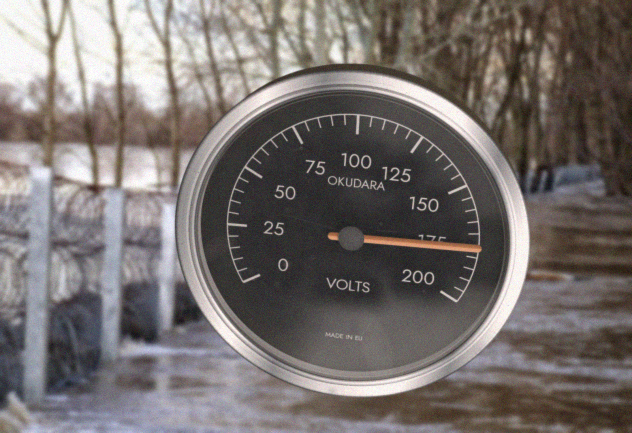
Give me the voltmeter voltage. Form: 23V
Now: 175V
